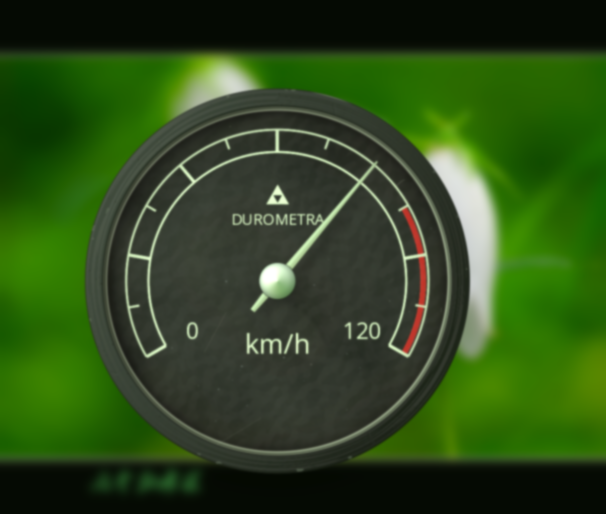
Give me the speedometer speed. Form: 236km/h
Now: 80km/h
